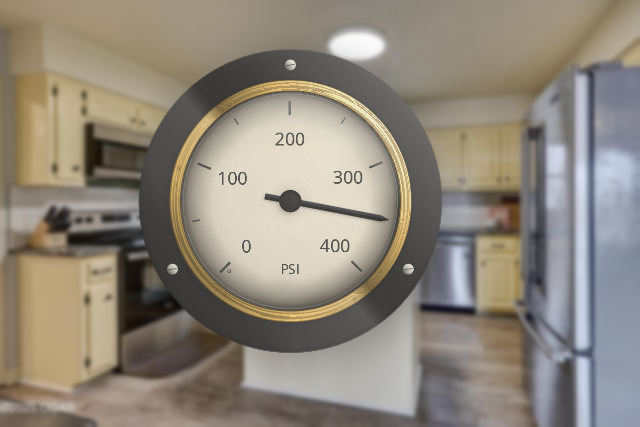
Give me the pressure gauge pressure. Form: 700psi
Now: 350psi
